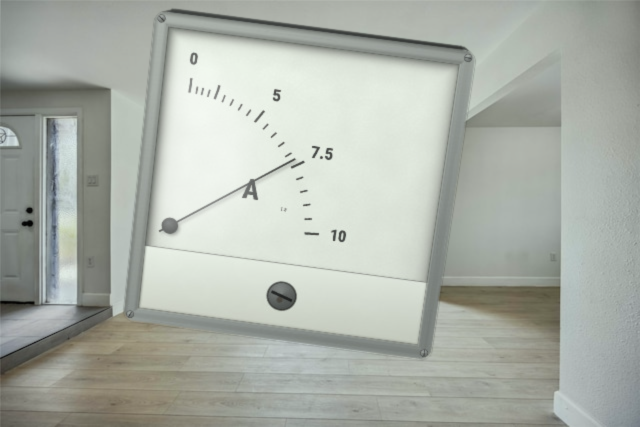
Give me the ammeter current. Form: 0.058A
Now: 7.25A
